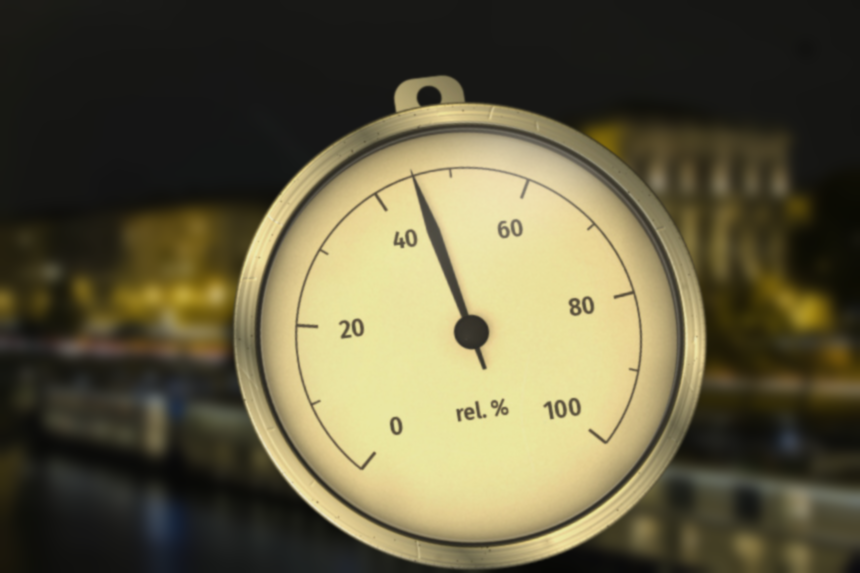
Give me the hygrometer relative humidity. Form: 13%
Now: 45%
